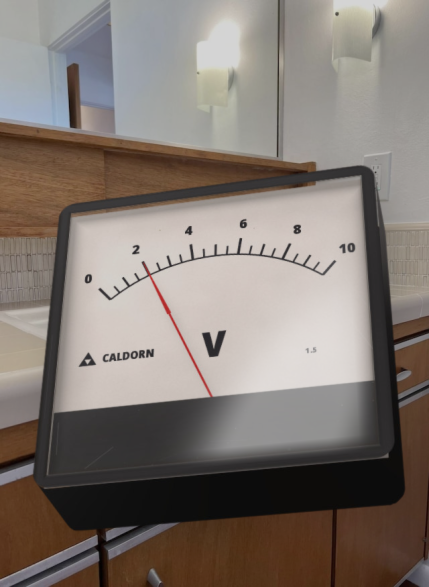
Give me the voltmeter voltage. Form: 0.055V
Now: 2V
